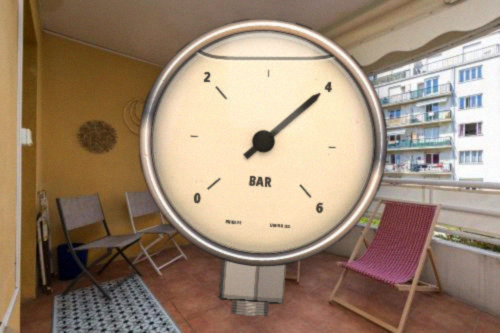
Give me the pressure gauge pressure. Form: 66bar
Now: 4bar
